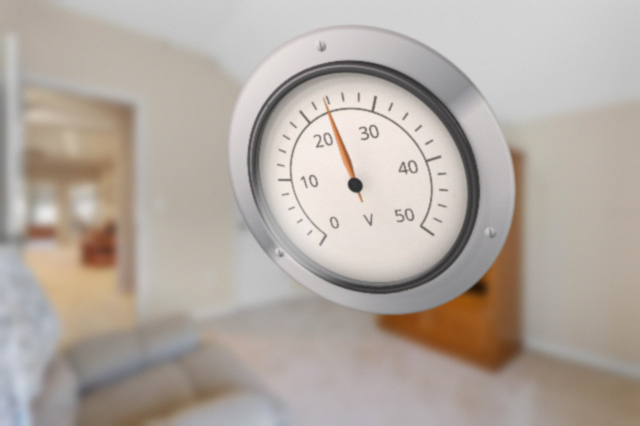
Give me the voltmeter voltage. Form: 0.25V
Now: 24V
